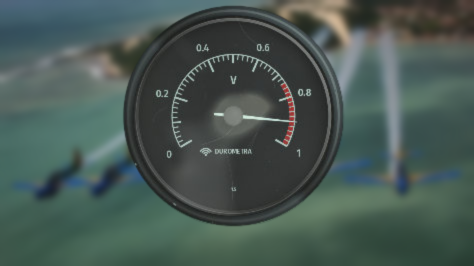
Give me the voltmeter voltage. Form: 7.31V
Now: 0.9V
